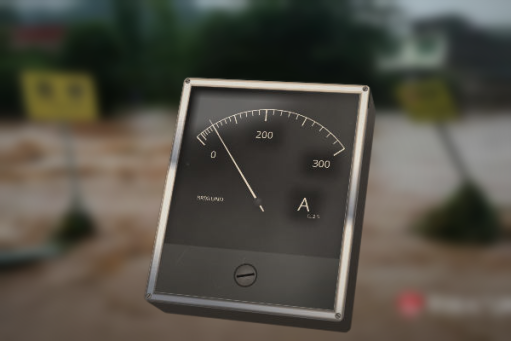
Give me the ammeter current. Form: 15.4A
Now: 100A
